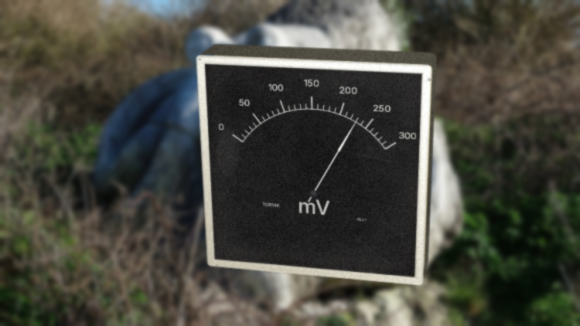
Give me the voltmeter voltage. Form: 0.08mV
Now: 230mV
